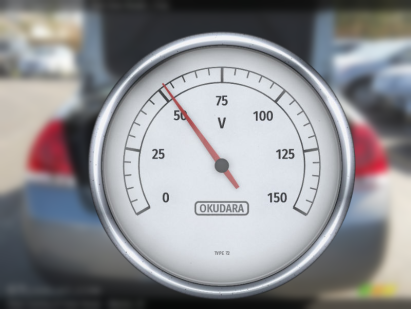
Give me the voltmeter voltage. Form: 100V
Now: 52.5V
